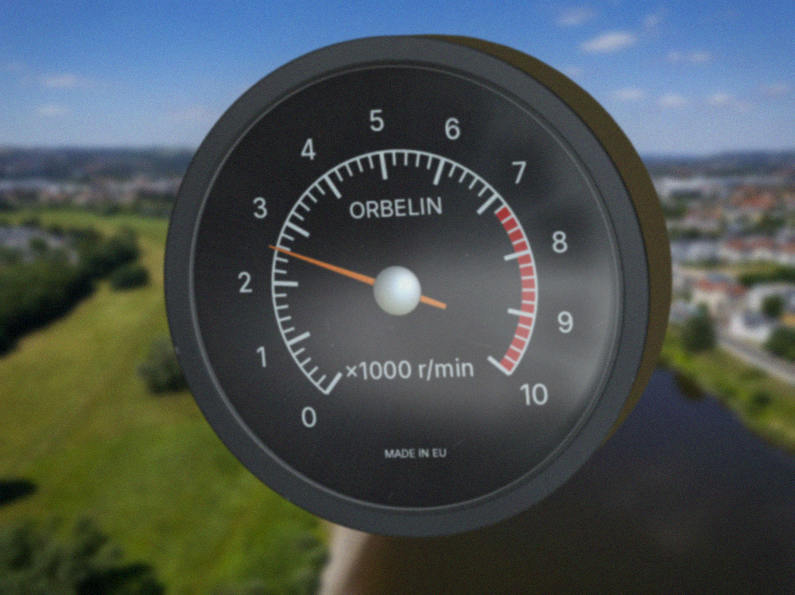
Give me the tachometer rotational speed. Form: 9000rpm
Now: 2600rpm
